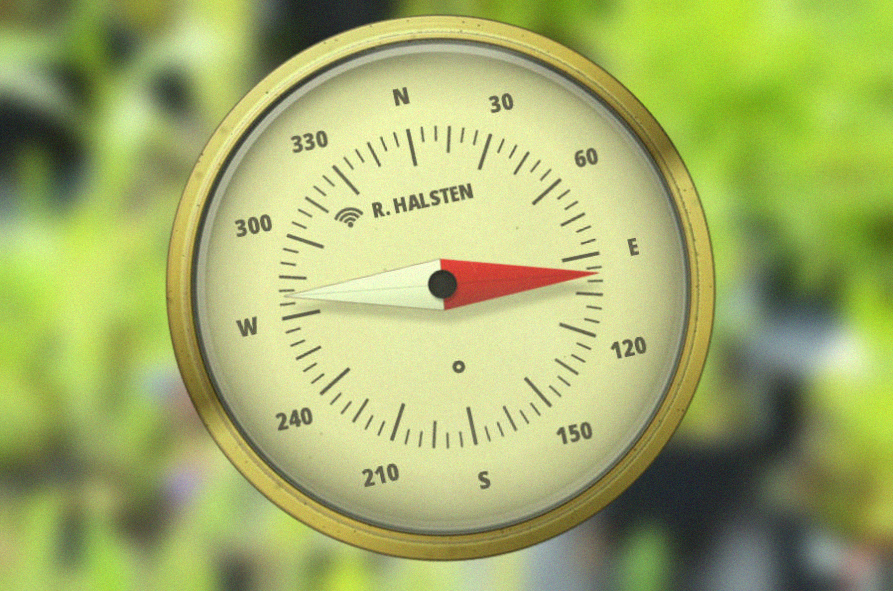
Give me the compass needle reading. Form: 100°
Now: 97.5°
